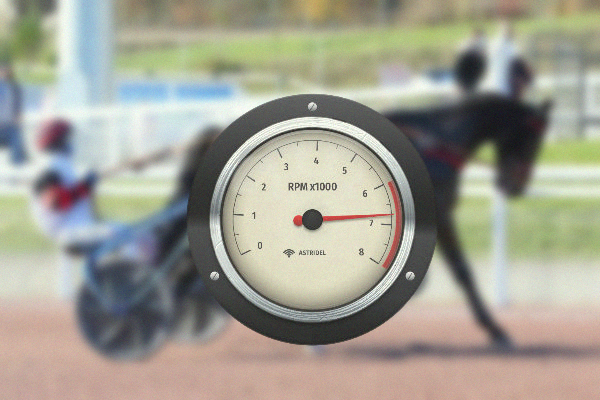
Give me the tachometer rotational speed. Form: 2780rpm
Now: 6750rpm
